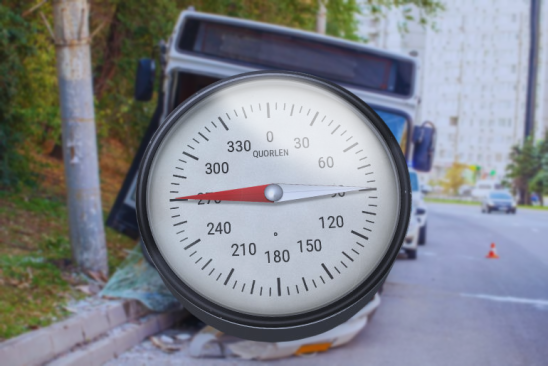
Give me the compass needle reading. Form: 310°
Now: 270°
